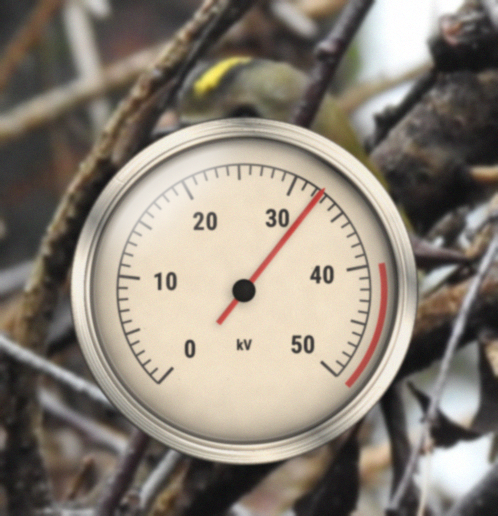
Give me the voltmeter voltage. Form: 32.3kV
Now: 32.5kV
